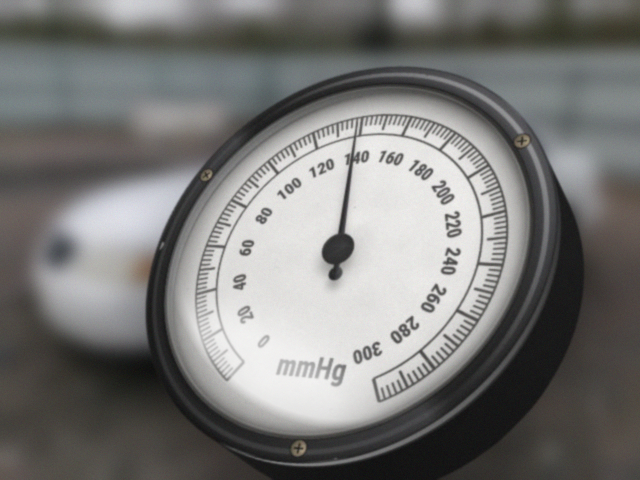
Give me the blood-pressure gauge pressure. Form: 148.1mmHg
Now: 140mmHg
